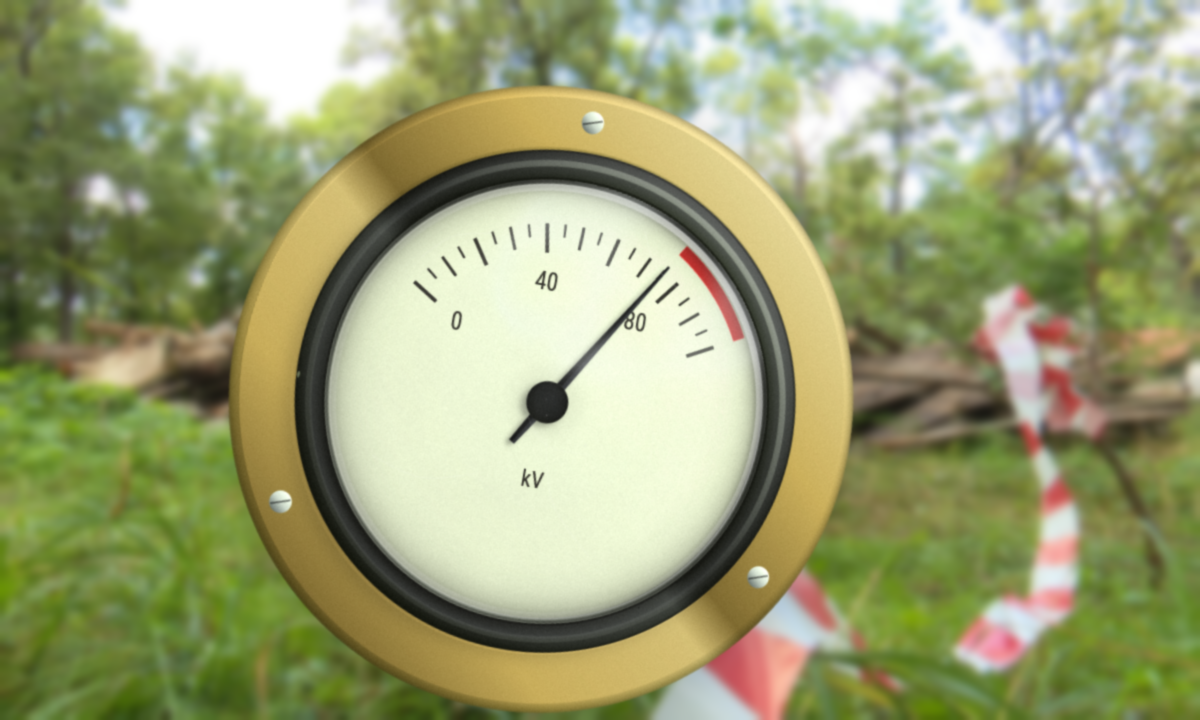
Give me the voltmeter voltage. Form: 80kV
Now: 75kV
